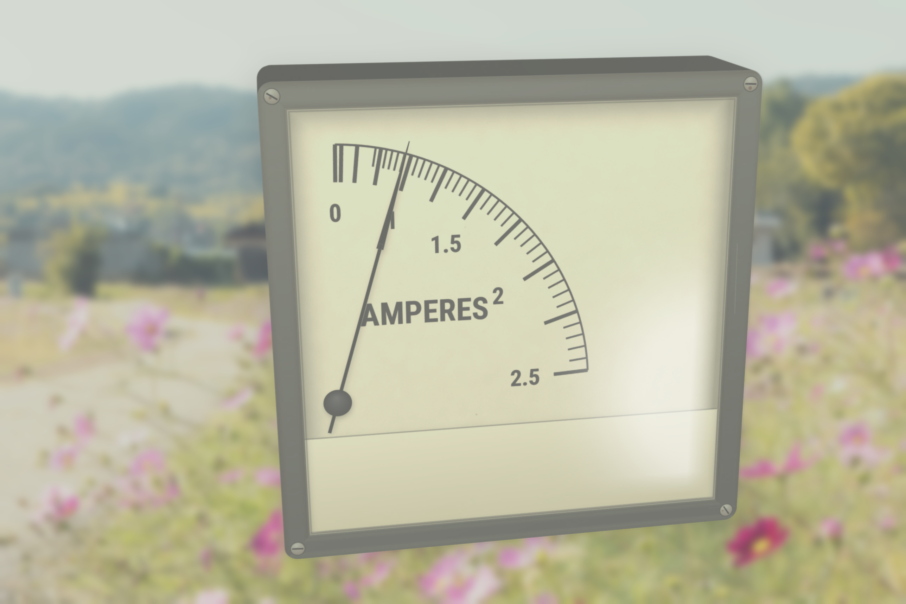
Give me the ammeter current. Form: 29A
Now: 0.95A
